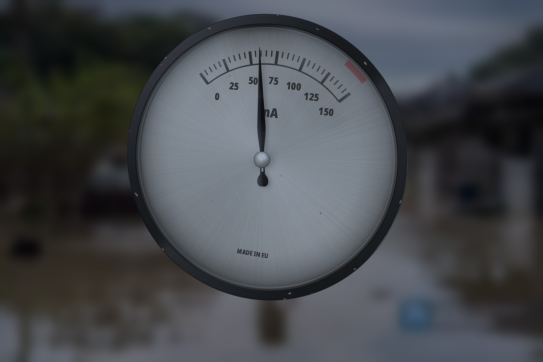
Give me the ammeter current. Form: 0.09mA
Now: 60mA
